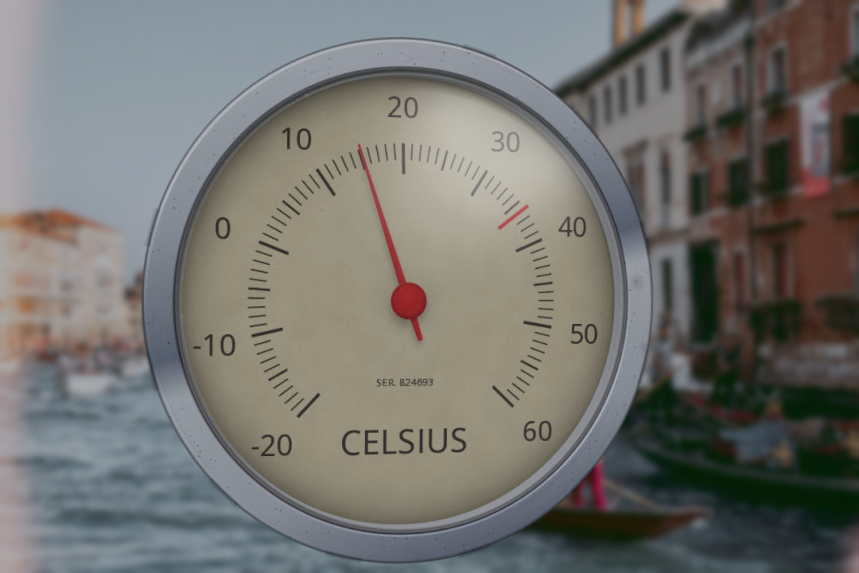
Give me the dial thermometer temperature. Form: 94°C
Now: 15°C
